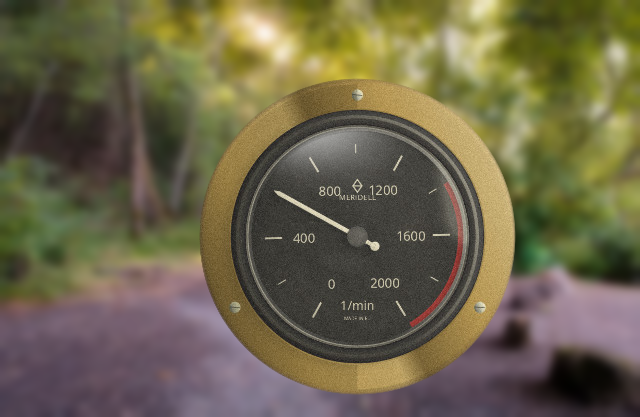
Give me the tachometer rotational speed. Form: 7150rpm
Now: 600rpm
